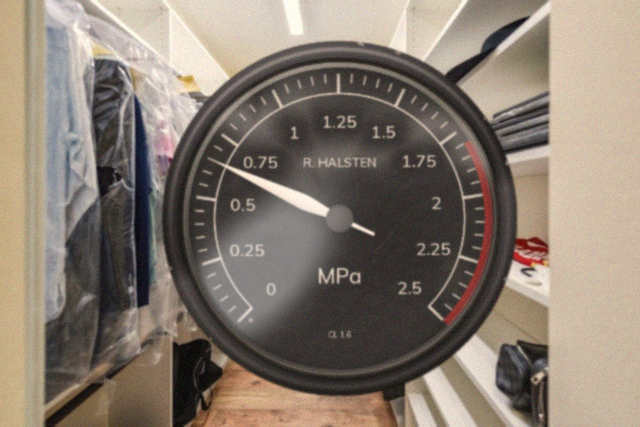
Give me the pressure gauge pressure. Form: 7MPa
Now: 0.65MPa
